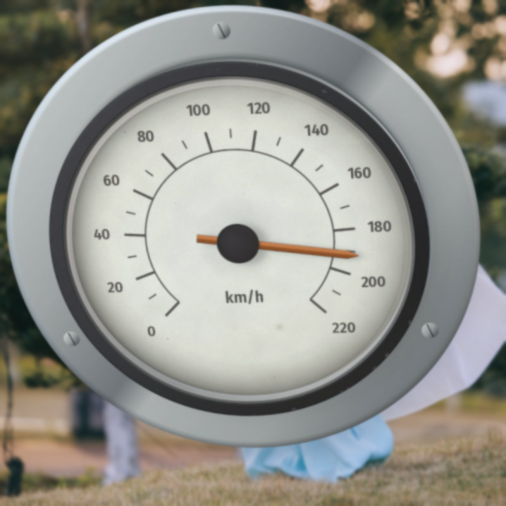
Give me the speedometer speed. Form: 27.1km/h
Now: 190km/h
